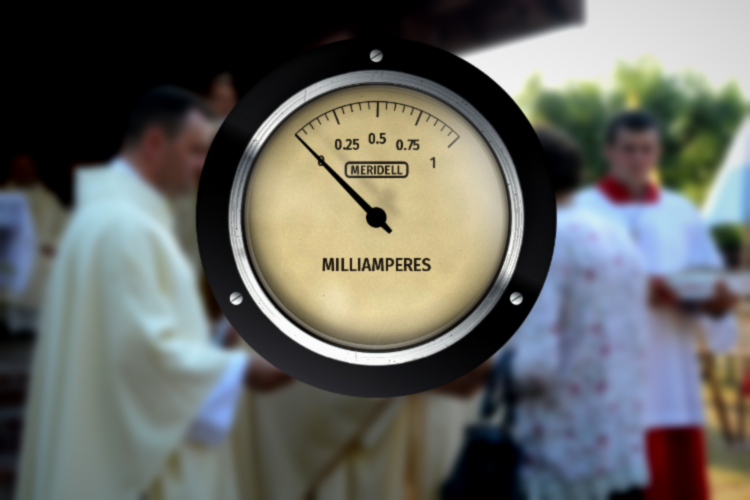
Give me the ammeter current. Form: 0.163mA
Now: 0mA
